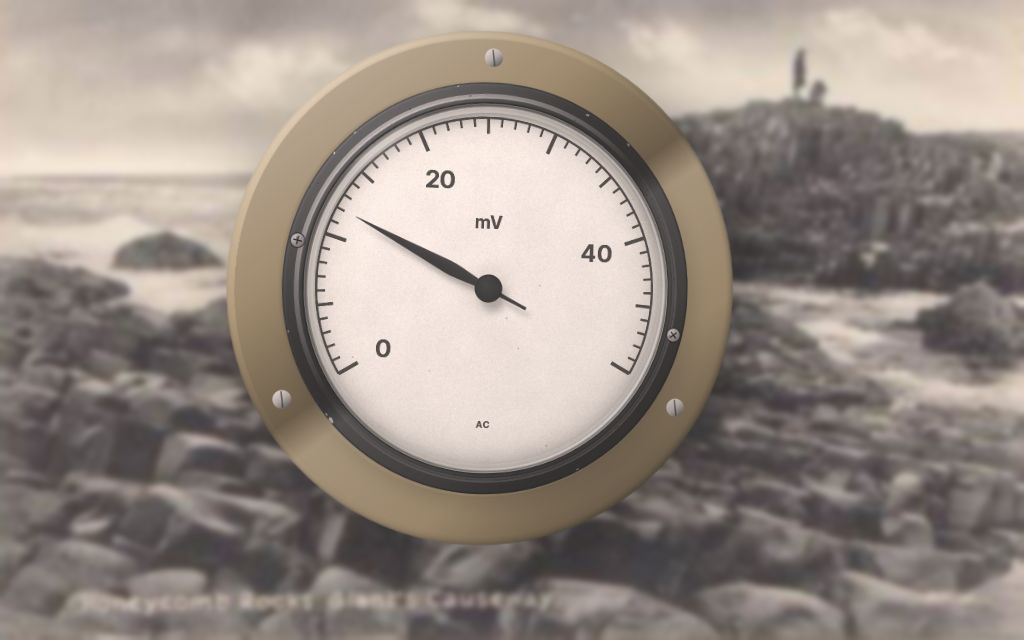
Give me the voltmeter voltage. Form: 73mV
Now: 12mV
